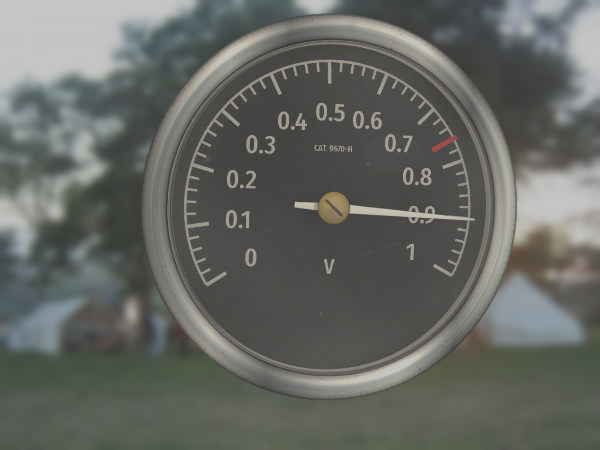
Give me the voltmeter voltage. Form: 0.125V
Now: 0.9V
